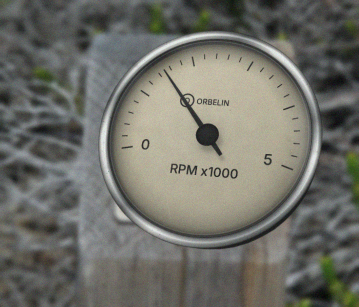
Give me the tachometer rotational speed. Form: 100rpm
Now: 1500rpm
